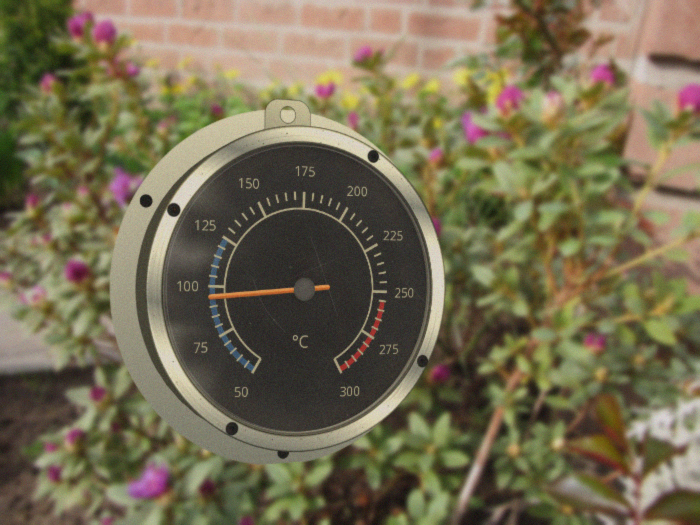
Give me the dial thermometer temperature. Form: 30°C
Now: 95°C
